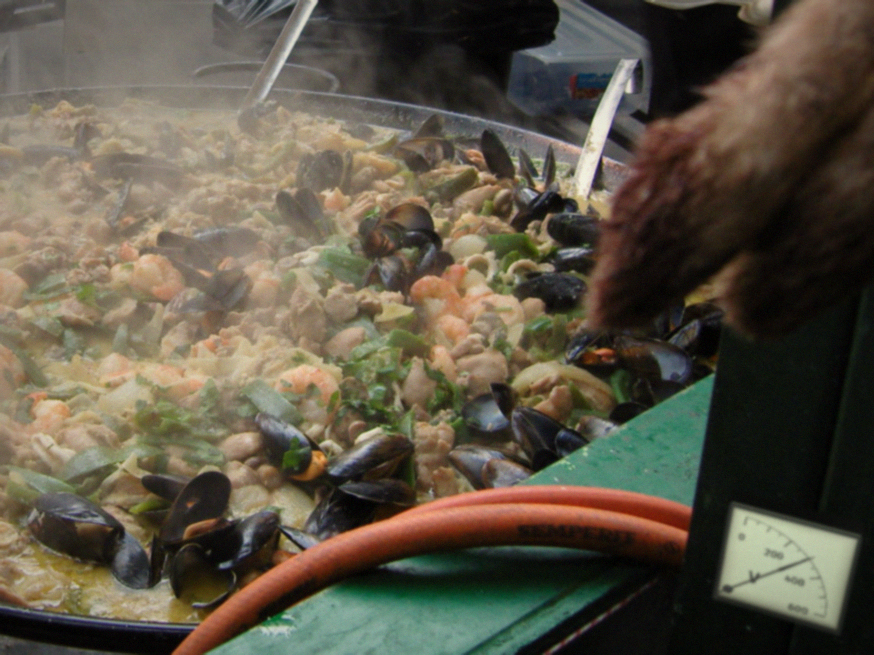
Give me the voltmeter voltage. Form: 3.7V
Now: 300V
